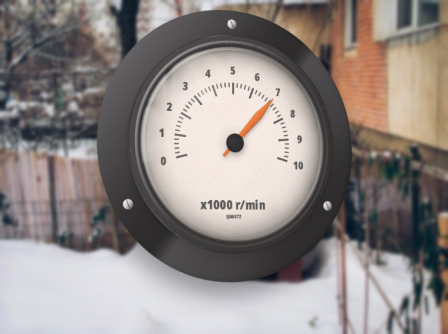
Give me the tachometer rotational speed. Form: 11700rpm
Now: 7000rpm
